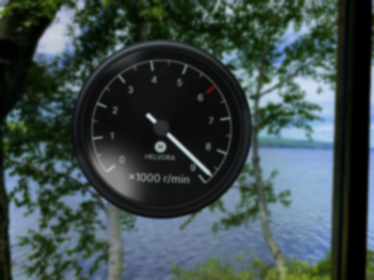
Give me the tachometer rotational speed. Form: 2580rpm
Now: 8750rpm
